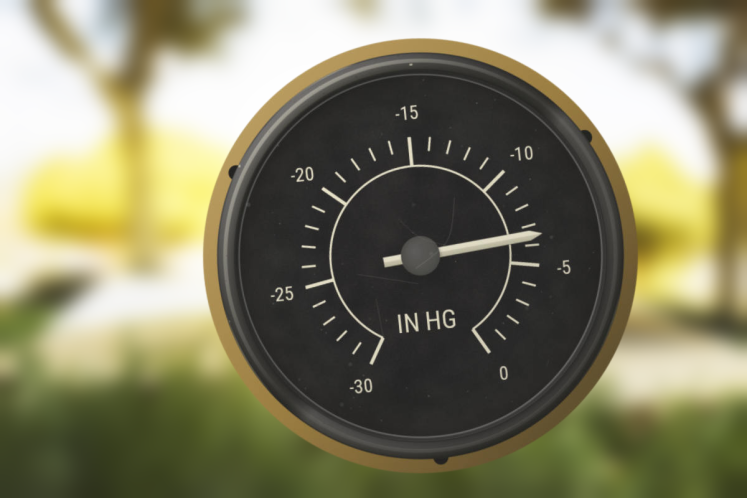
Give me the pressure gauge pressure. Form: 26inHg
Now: -6.5inHg
